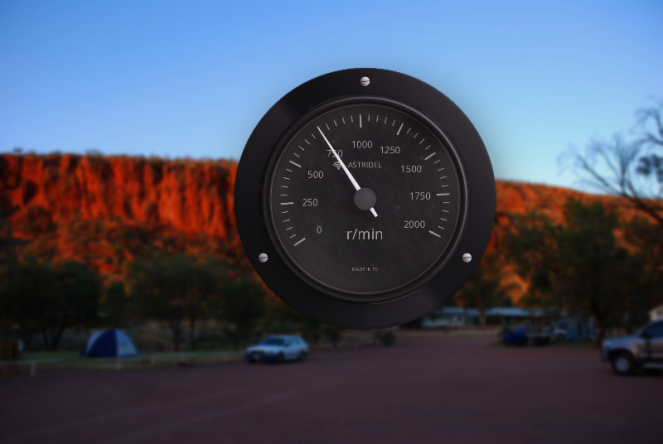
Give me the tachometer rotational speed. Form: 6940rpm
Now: 750rpm
